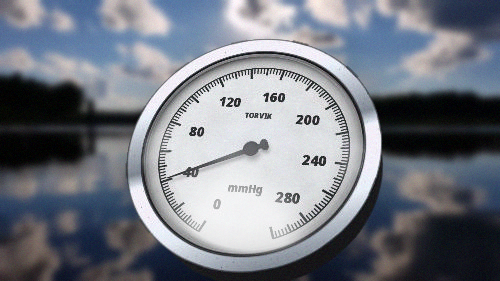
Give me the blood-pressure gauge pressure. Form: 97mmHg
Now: 40mmHg
